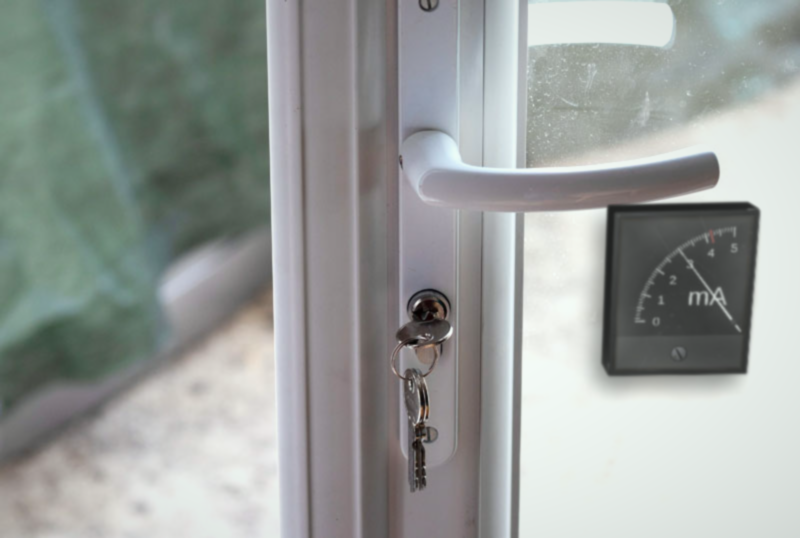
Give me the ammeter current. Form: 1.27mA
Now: 3mA
